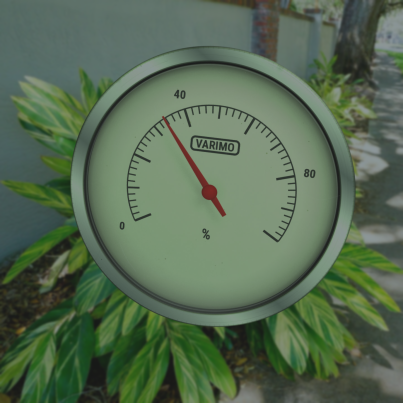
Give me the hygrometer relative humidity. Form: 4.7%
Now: 34%
